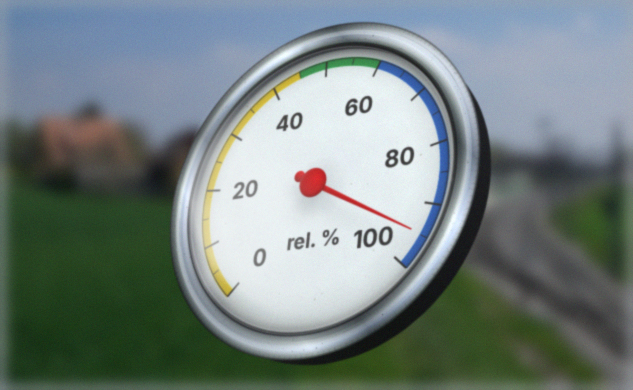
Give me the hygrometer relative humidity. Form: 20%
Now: 95%
